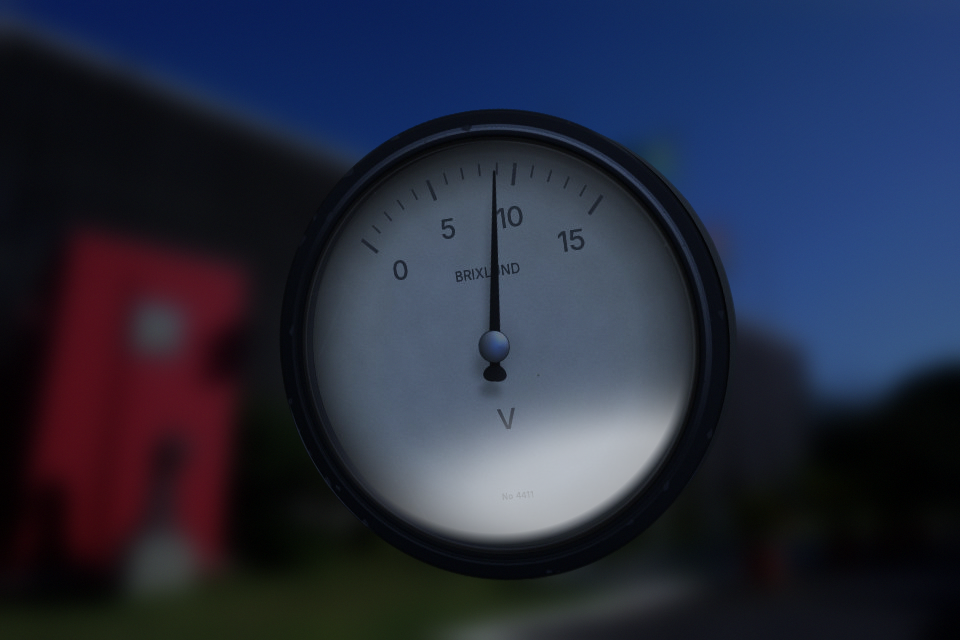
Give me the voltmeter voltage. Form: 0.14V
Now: 9V
